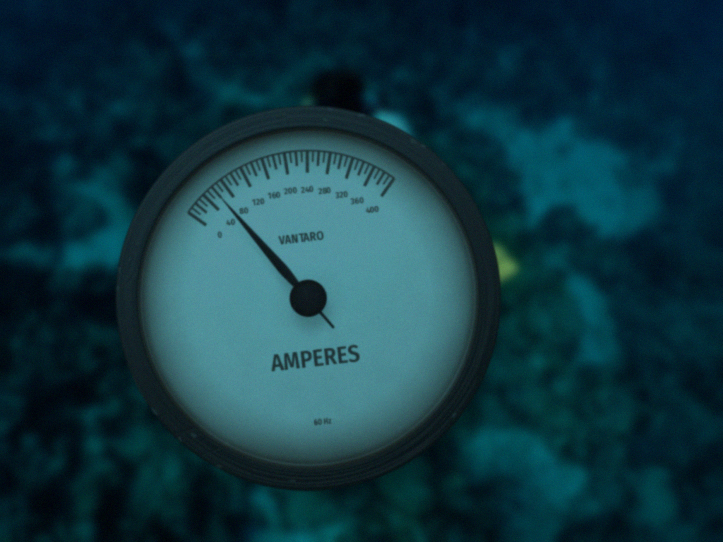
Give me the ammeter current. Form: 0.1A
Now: 60A
